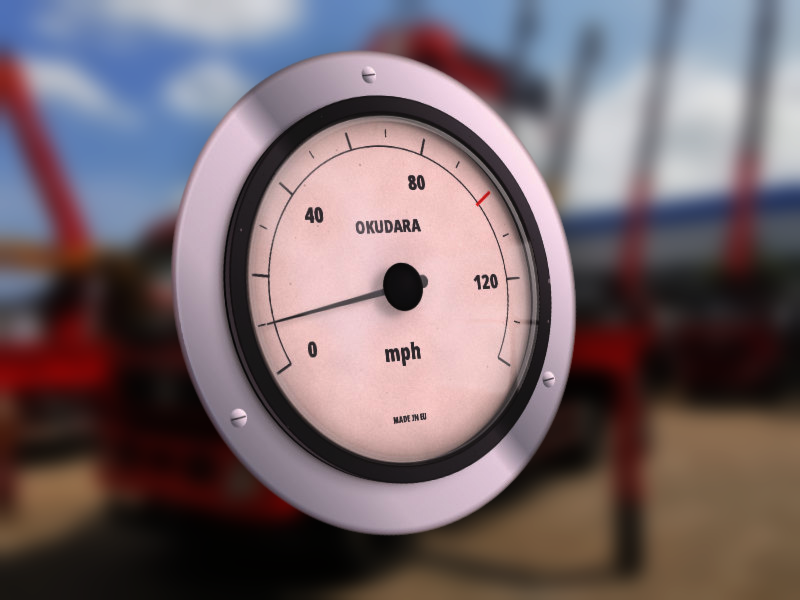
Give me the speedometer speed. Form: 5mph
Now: 10mph
